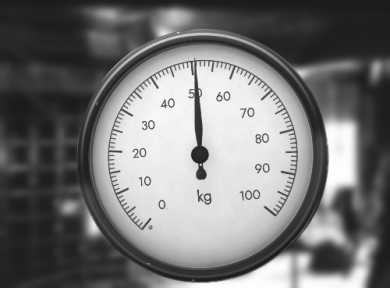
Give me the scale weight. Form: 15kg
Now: 51kg
